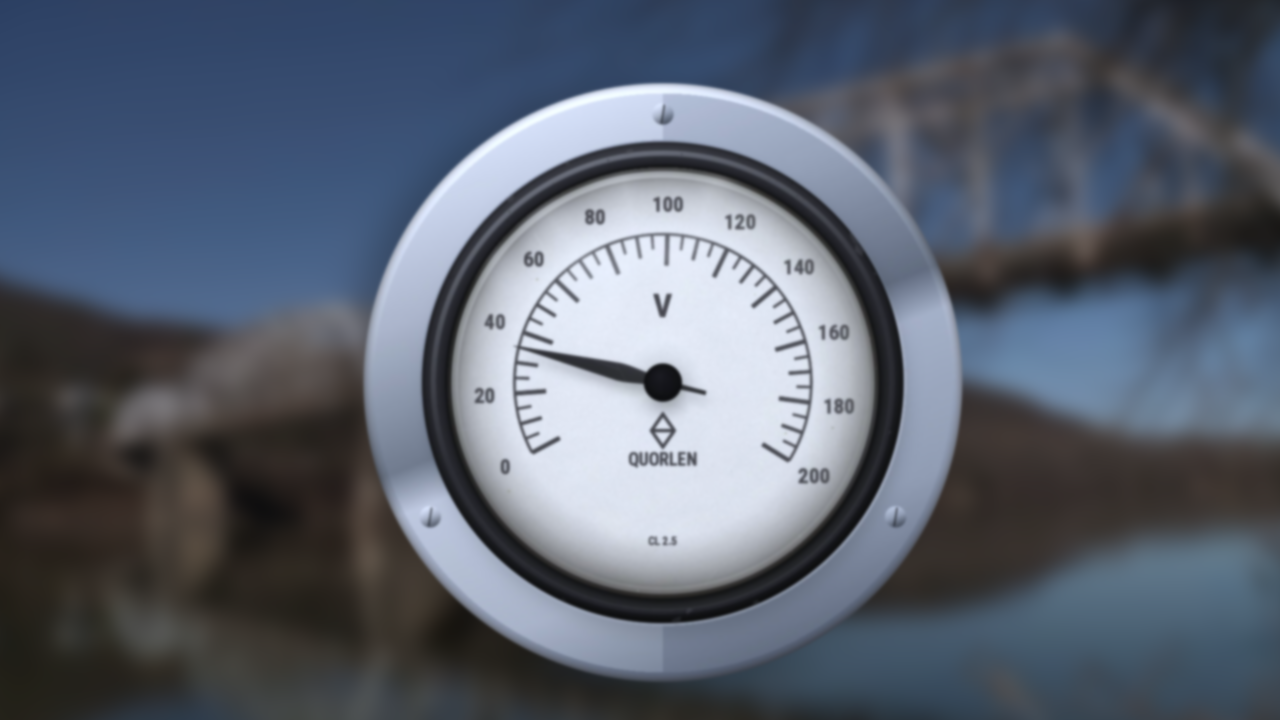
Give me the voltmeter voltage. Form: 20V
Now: 35V
